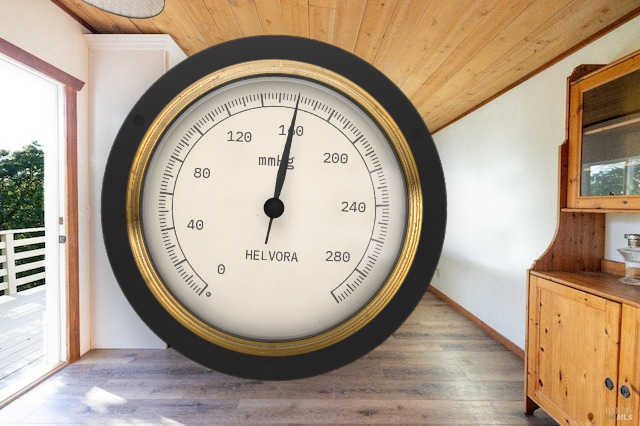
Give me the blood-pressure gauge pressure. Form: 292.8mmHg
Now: 160mmHg
